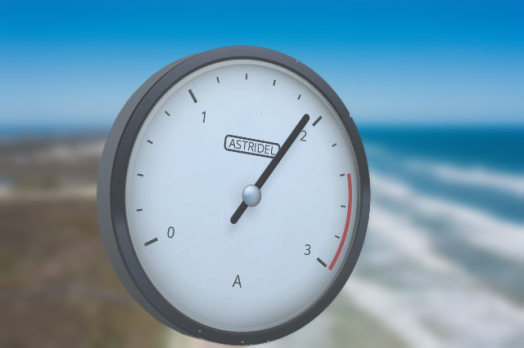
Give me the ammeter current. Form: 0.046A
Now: 1.9A
